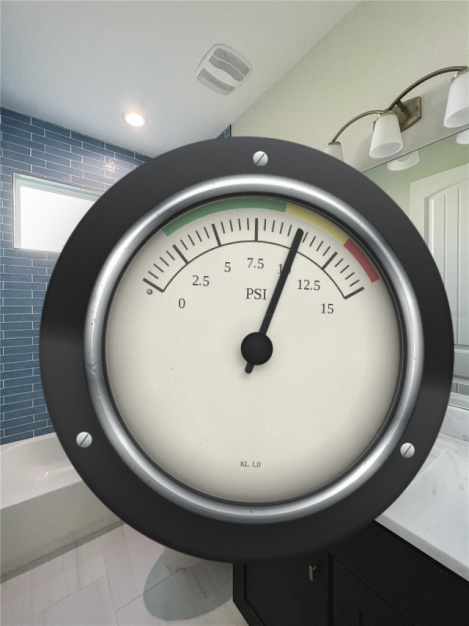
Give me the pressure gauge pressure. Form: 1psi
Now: 10psi
